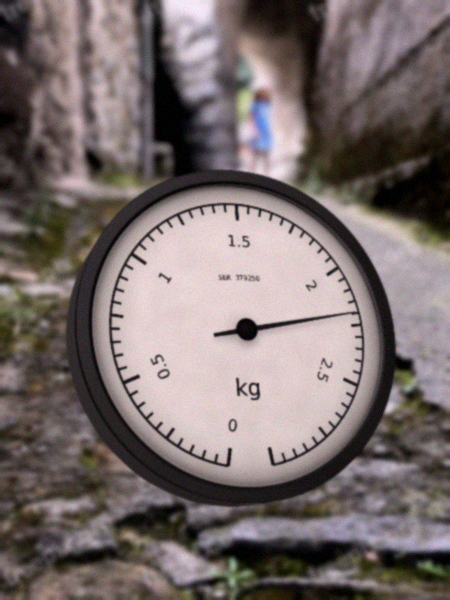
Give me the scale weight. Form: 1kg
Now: 2.2kg
